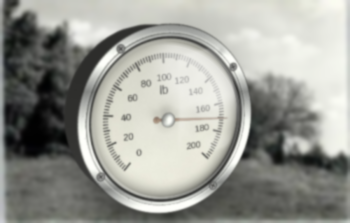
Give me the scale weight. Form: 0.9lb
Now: 170lb
